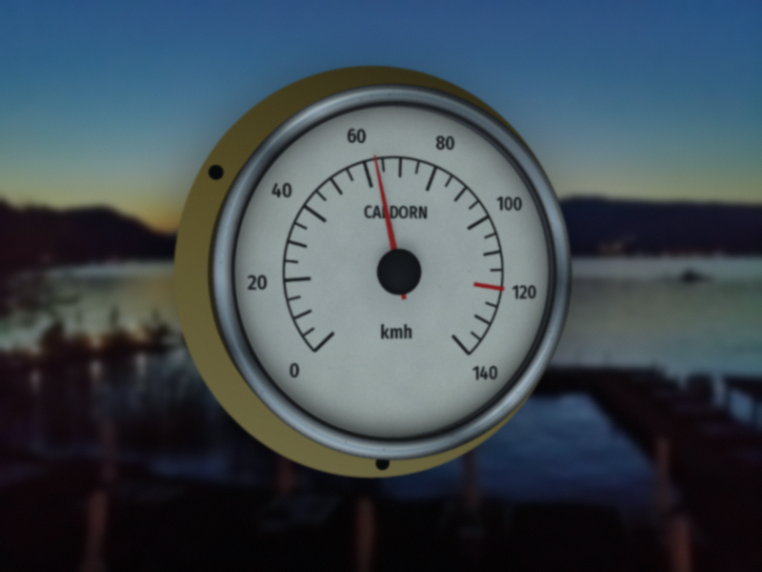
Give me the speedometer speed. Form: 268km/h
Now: 62.5km/h
